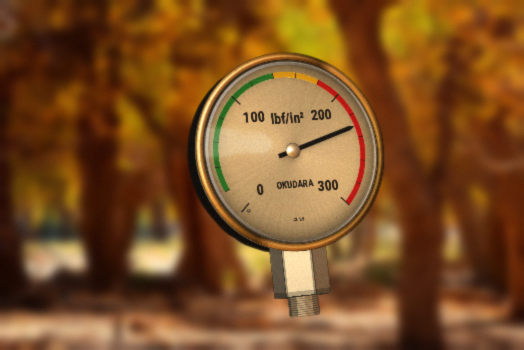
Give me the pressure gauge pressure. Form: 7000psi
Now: 230psi
